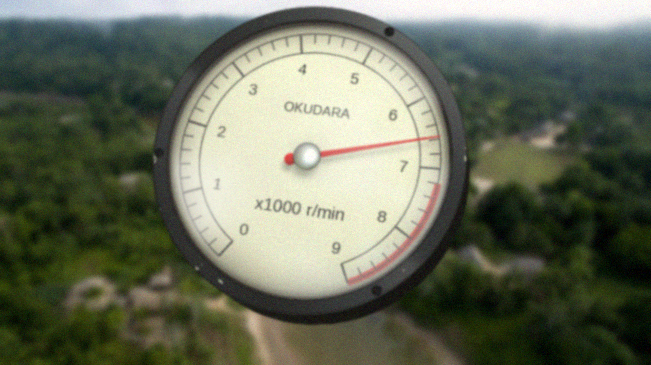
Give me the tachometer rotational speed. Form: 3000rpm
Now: 6600rpm
